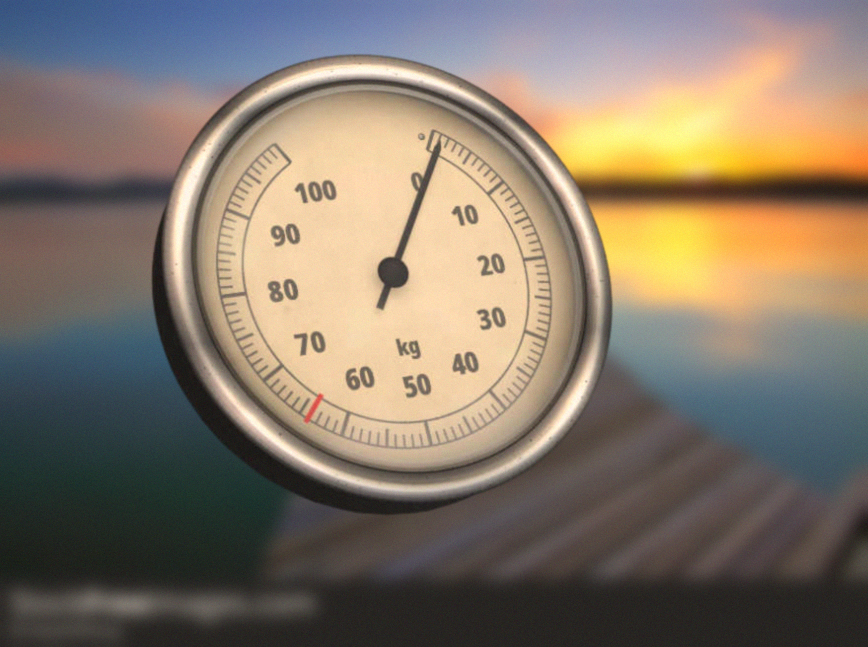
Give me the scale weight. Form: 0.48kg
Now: 1kg
